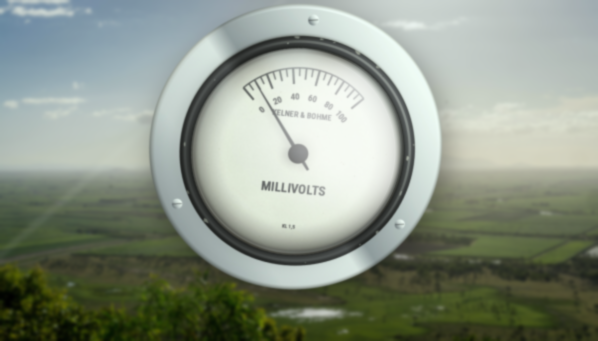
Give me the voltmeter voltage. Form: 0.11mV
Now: 10mV
